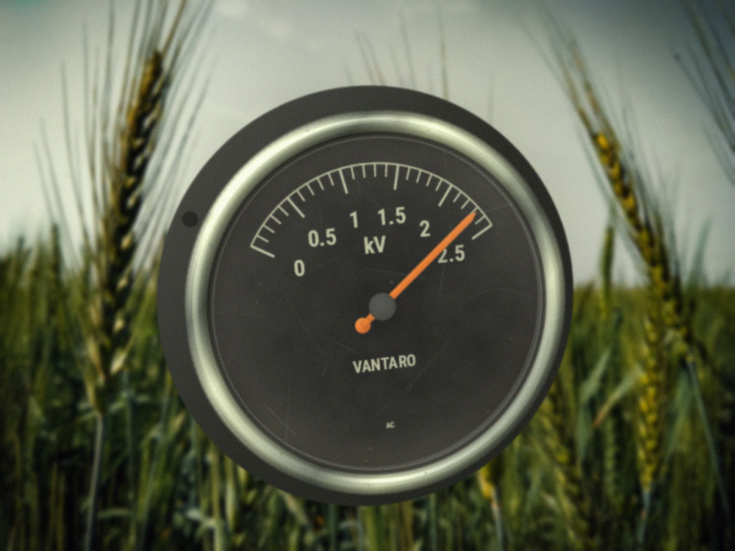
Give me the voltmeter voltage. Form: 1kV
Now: 2.3kV
